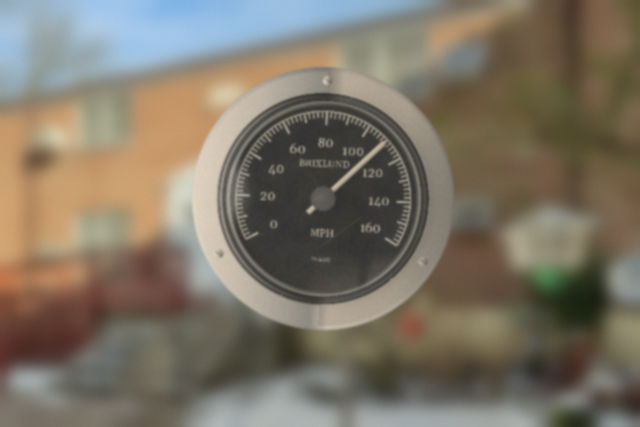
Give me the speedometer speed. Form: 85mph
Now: 110mph
